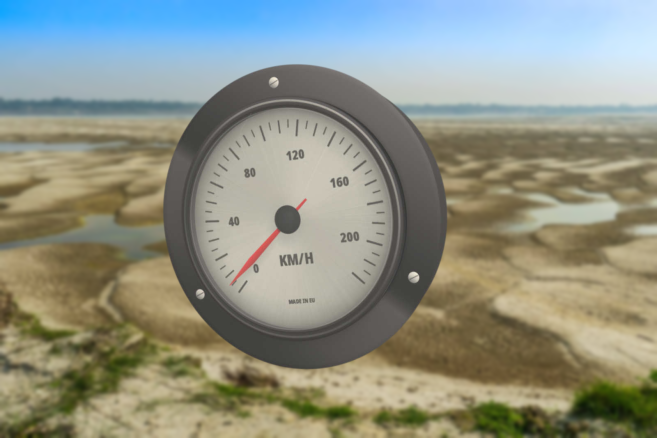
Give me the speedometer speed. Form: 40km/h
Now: 5km/h
